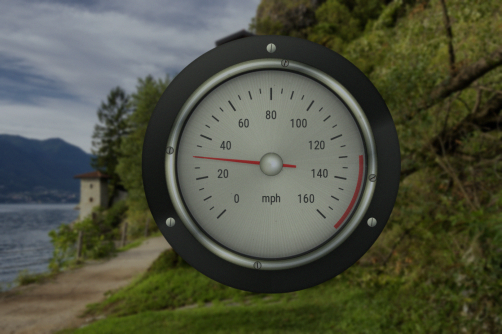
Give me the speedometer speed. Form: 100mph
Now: 30mph
